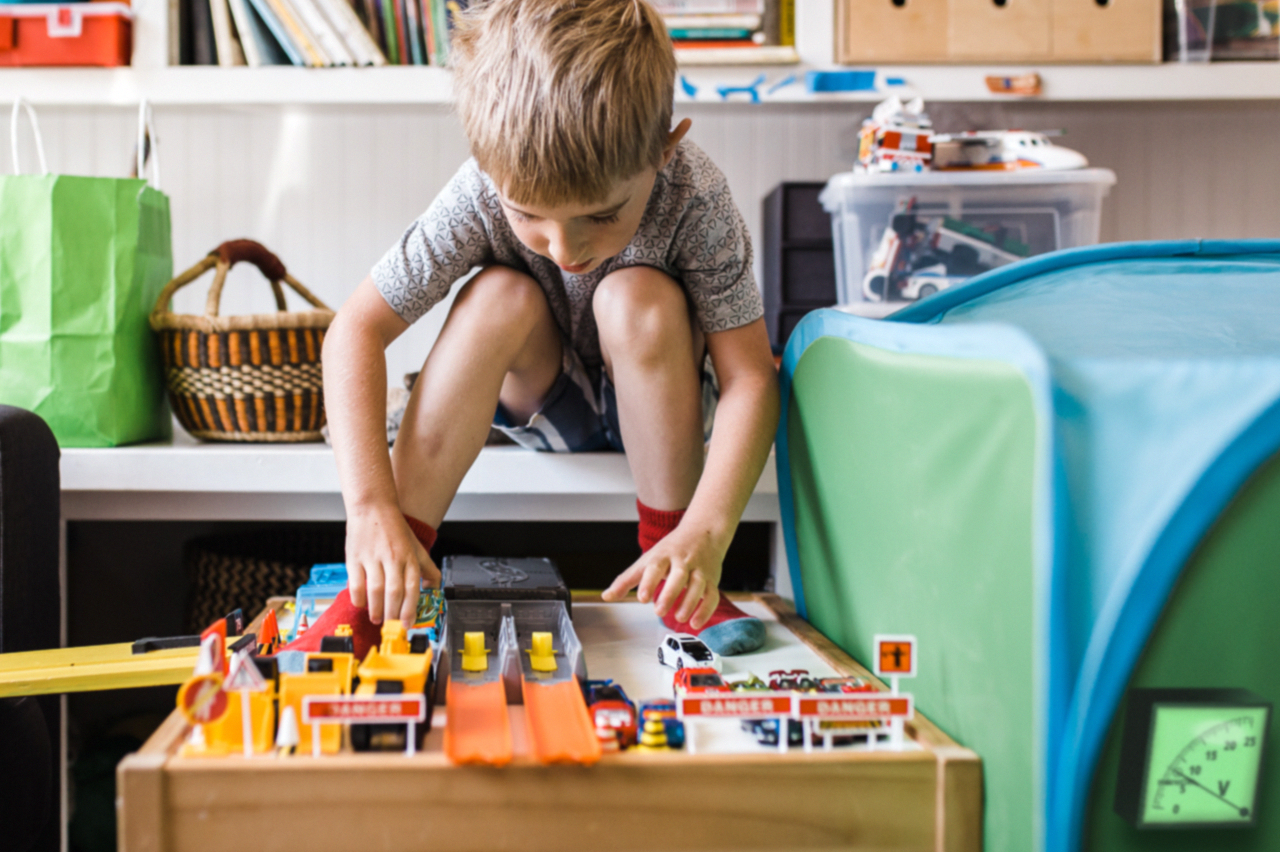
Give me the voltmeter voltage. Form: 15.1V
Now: 7.5V
